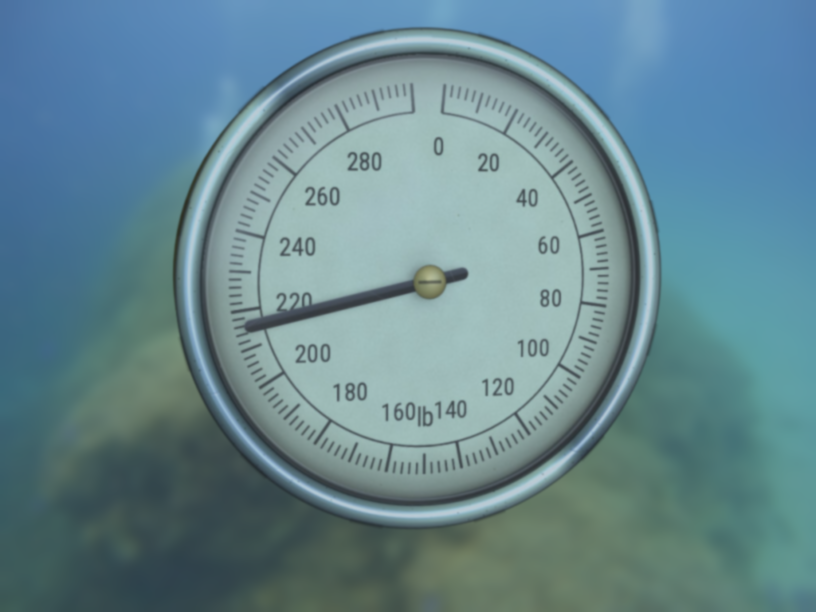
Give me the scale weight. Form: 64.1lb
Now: 216lb
